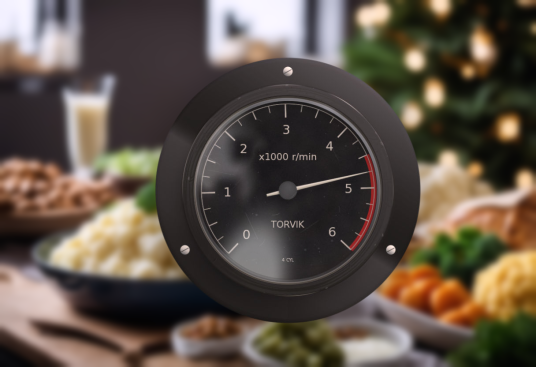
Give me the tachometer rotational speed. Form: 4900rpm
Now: 4750rpm
